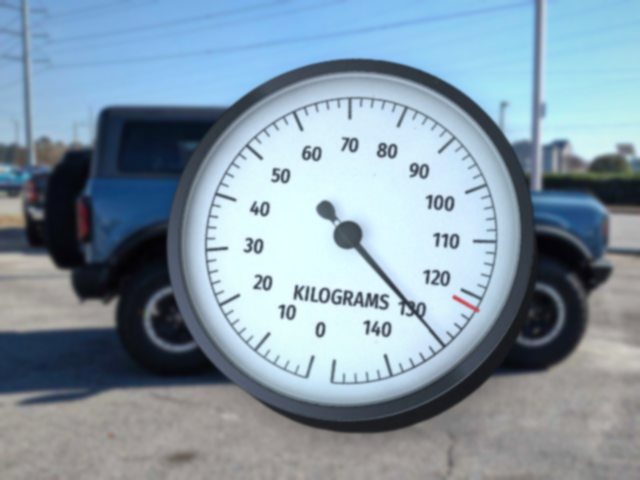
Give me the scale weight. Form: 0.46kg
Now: 130kg
